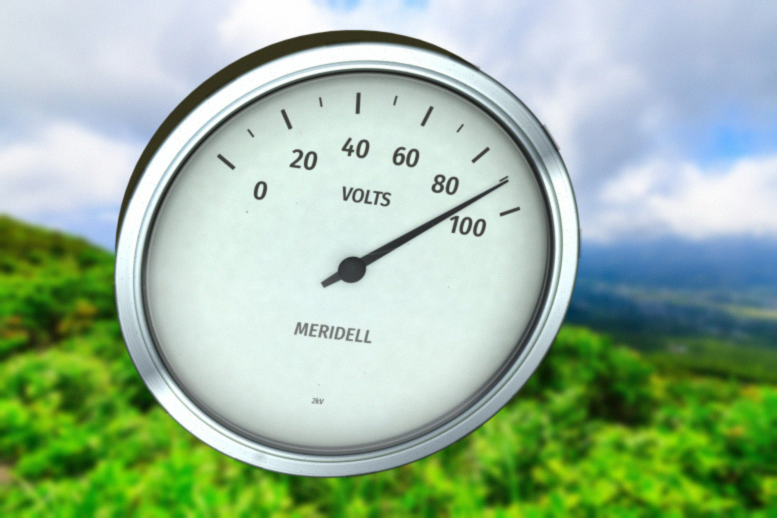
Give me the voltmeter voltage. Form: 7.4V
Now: 90V
